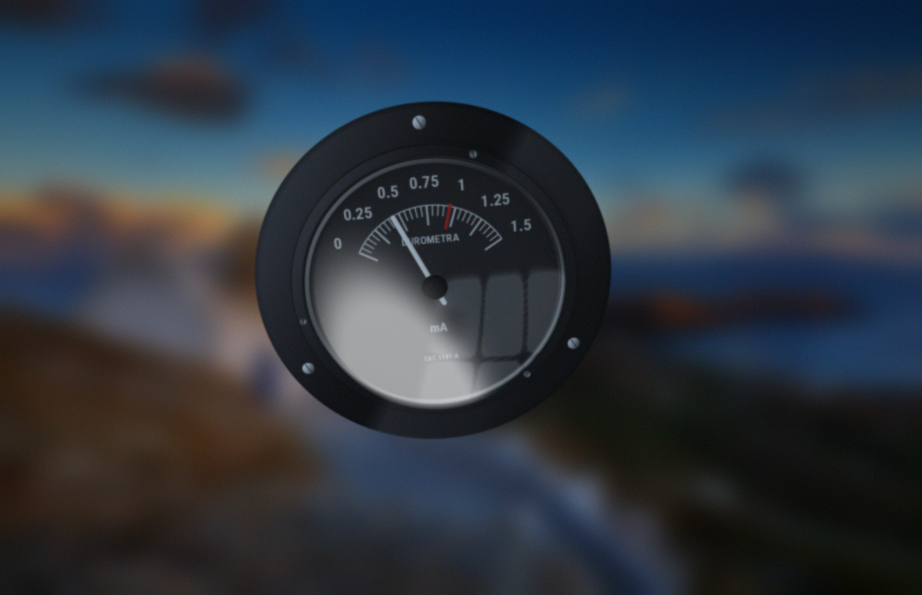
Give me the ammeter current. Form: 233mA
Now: 0.45mA
